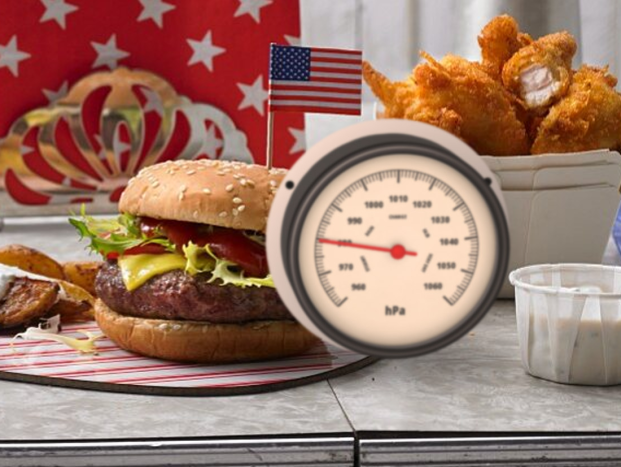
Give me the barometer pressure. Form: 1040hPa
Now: 980hPa
